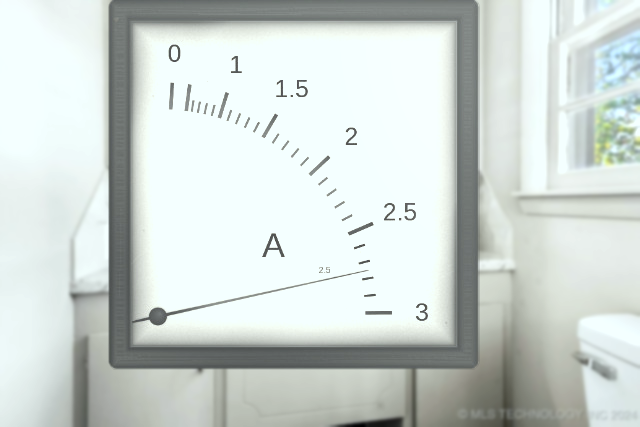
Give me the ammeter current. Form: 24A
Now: 2.75A
